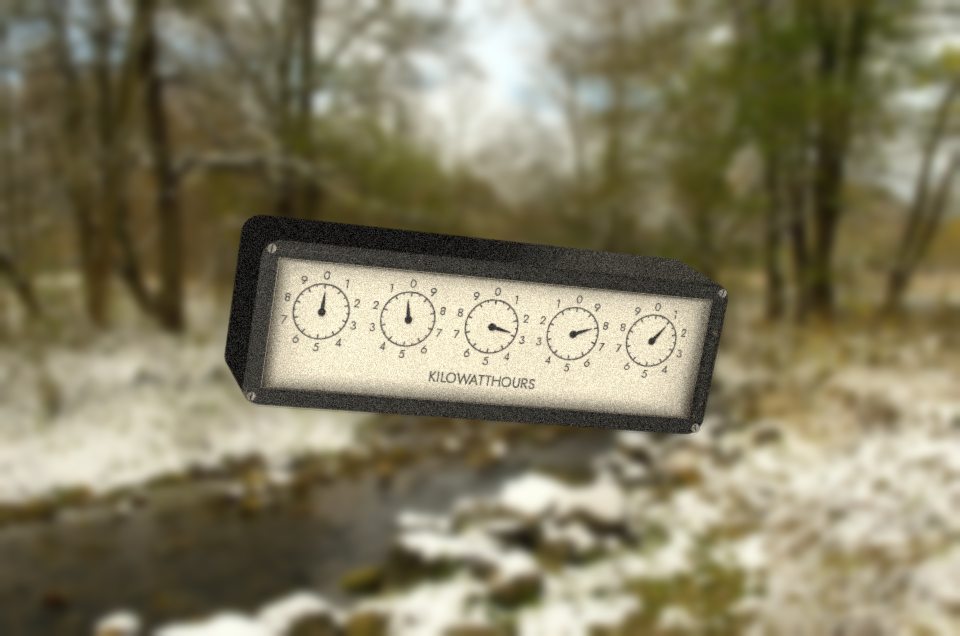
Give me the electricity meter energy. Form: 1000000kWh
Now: 281kWh
